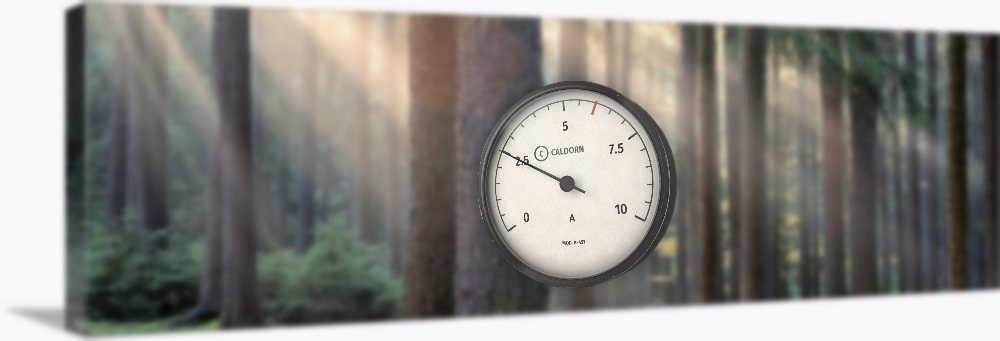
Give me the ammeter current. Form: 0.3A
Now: 2.5A
